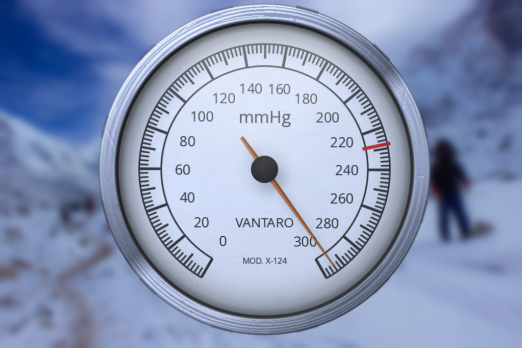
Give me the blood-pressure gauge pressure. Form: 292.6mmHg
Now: 294mmHg
